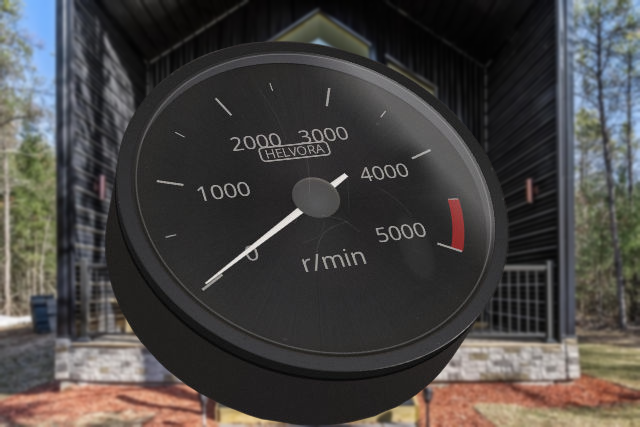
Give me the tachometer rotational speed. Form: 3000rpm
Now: 0rpm
